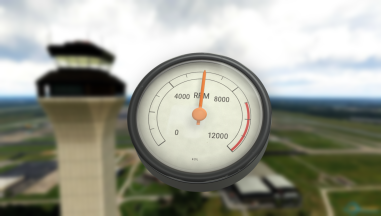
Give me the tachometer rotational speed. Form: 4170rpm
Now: 6000rpm
